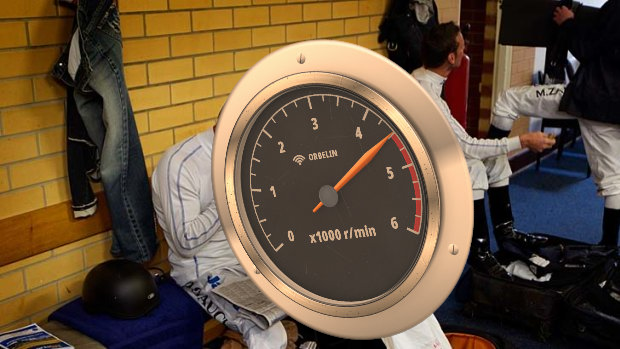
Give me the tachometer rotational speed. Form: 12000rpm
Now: 4500rpm
